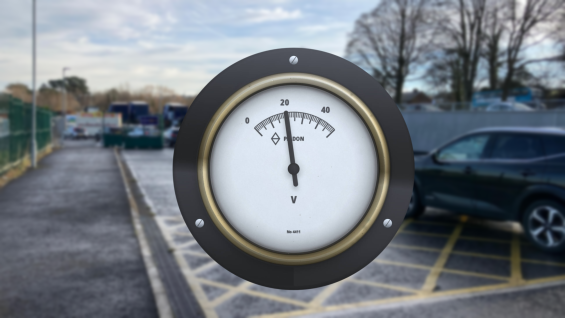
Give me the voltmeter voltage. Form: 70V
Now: 20V
